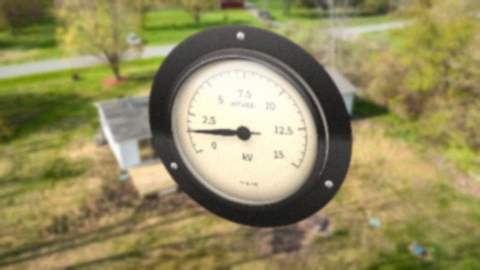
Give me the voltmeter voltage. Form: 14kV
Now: 1.5kV
